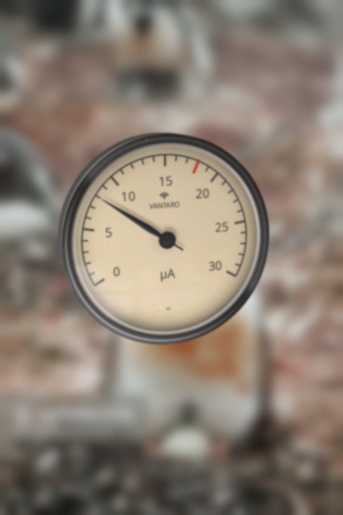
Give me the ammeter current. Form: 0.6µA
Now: 8µA
